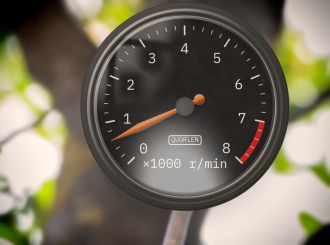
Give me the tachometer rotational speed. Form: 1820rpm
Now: 600rpm
